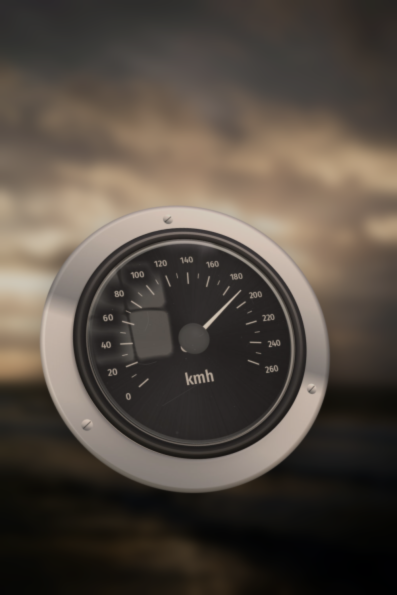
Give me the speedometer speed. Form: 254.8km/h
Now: 190km/h
